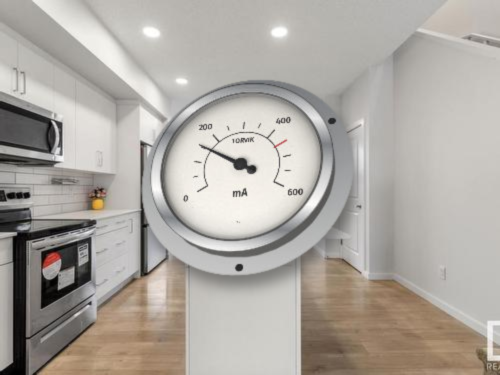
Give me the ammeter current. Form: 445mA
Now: 150mA
